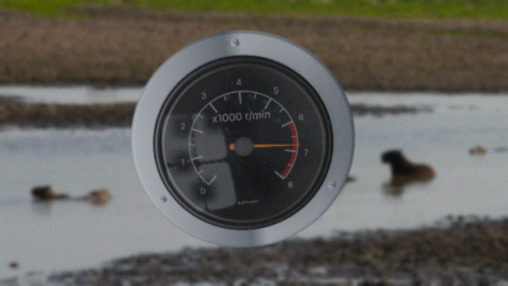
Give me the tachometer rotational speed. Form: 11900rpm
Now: 6750rpm
